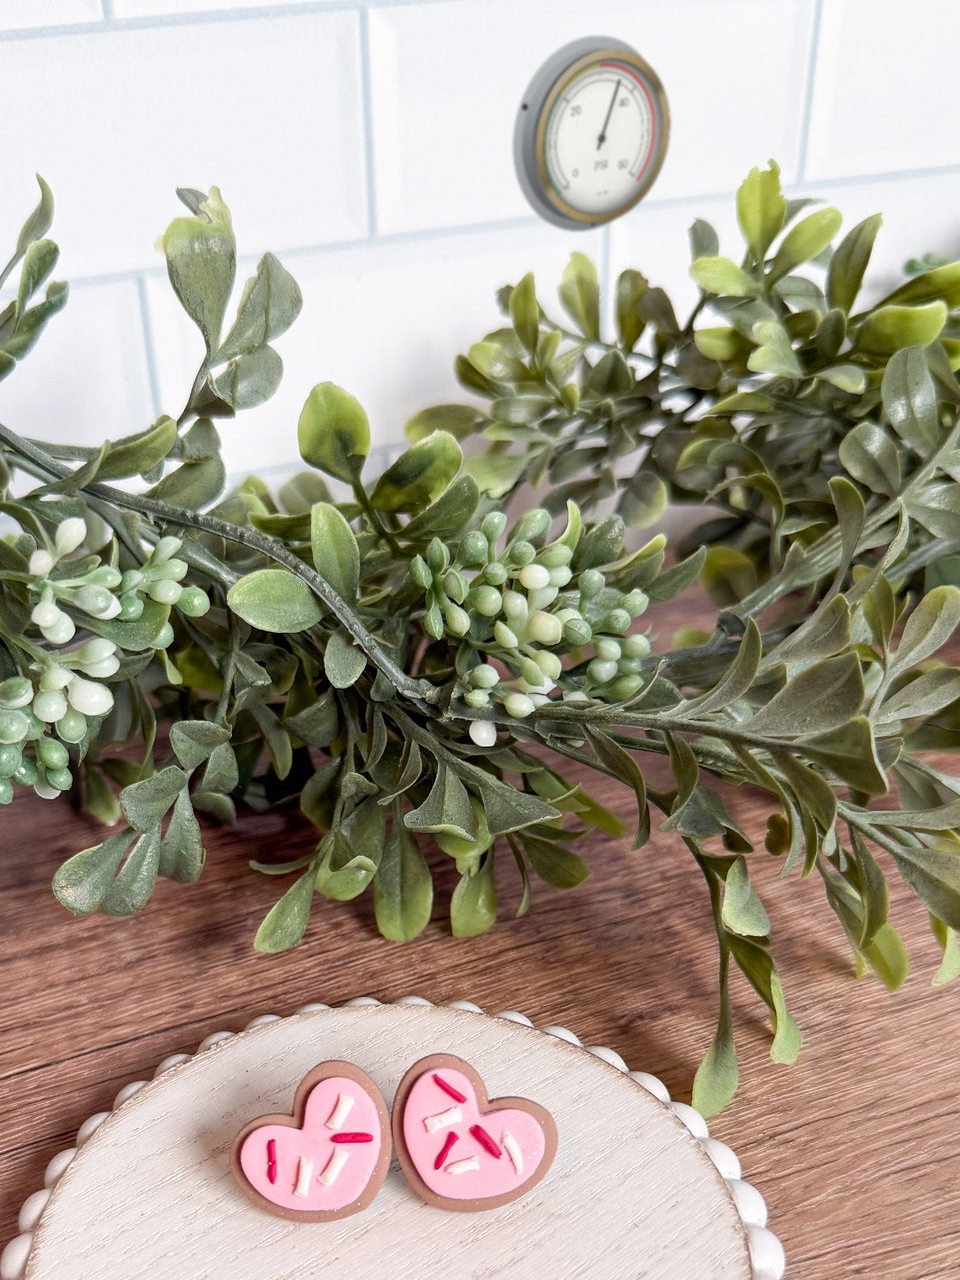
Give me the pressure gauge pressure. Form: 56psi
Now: 35psi
